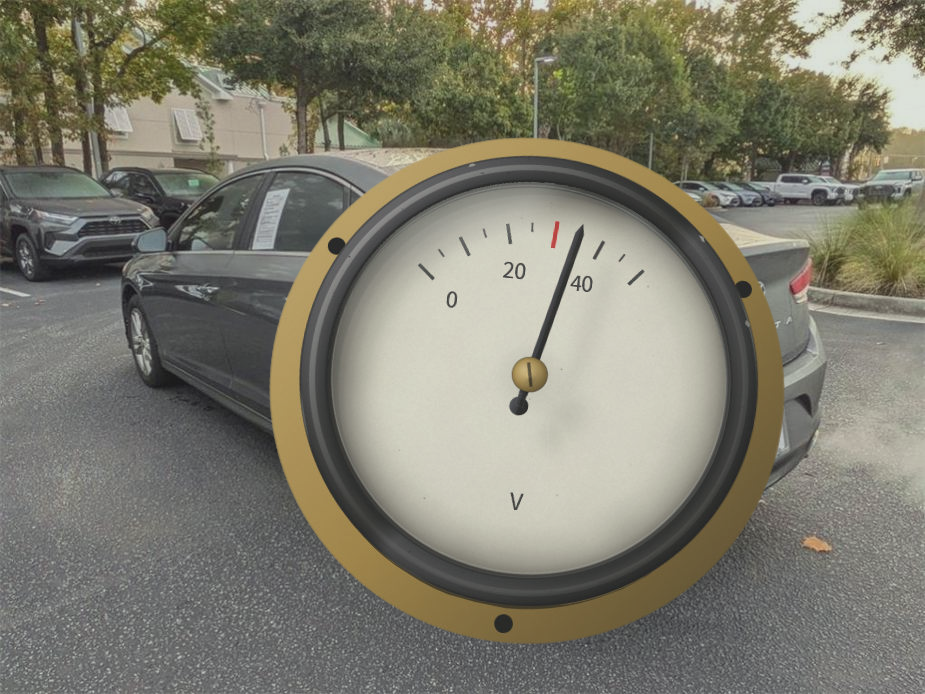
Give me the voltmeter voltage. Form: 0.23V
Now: 35V
